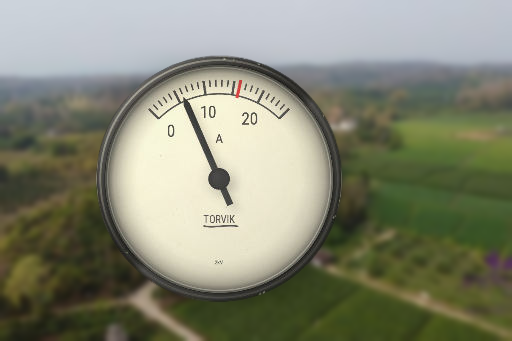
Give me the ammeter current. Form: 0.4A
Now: 6A
